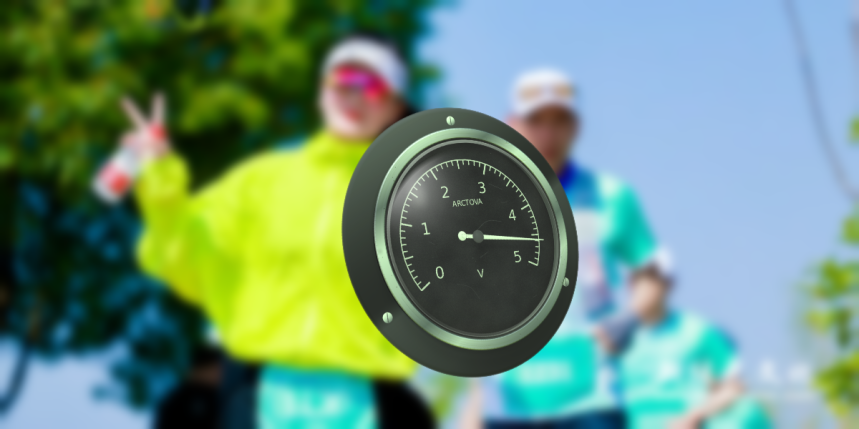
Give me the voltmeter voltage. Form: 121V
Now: 4.6V
